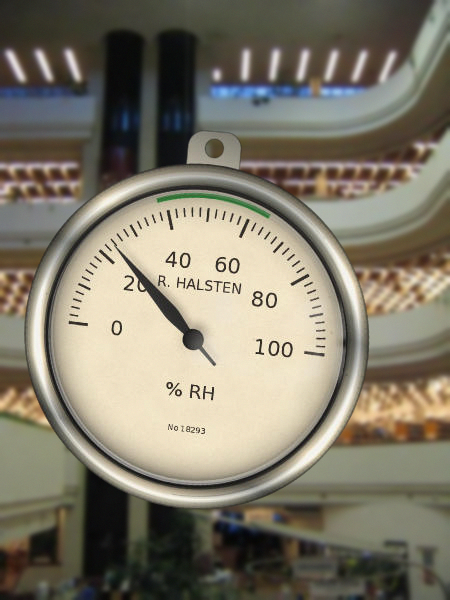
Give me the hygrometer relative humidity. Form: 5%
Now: 24%
